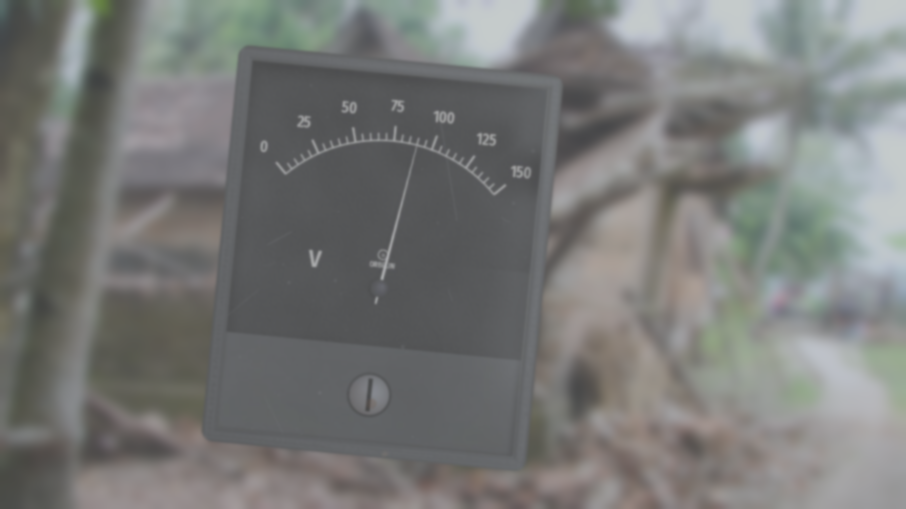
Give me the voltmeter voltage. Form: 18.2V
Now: 90V
